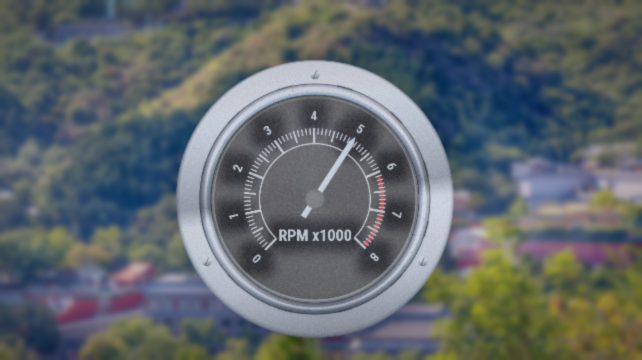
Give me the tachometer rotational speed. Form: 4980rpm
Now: 5000rpm
